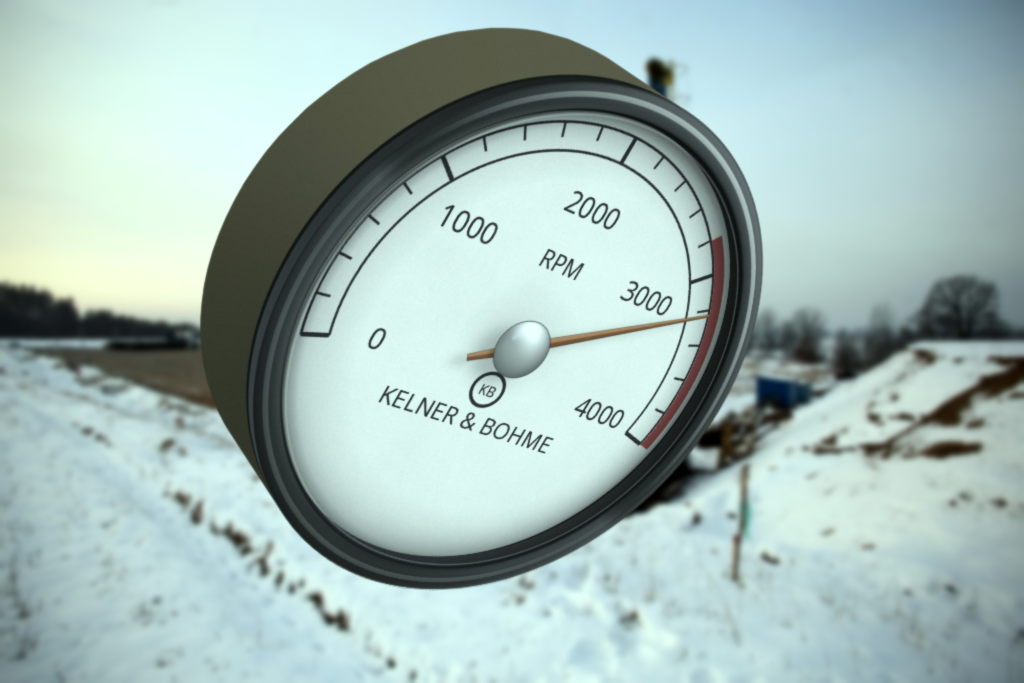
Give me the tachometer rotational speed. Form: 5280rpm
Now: 3200rpm
